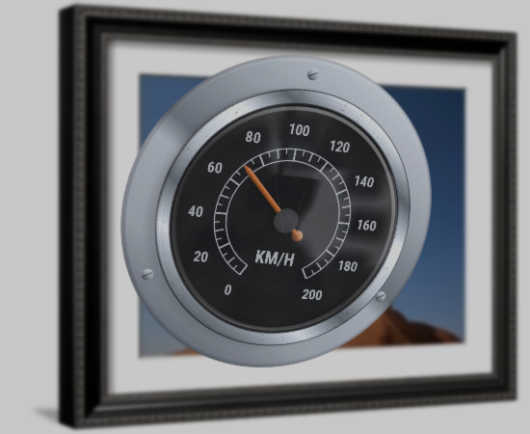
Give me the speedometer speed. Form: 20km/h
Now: 70km/h
